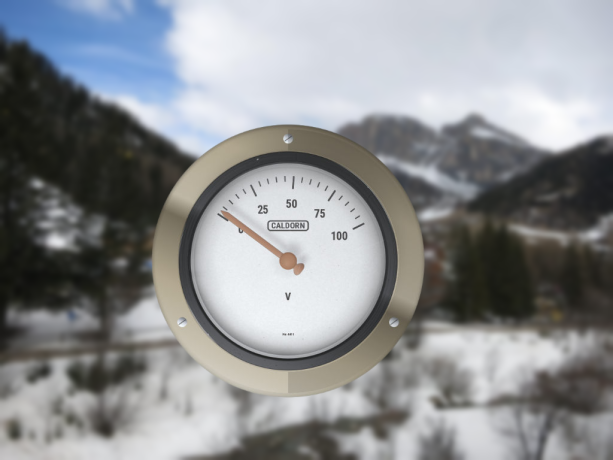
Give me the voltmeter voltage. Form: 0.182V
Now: 2.5V
